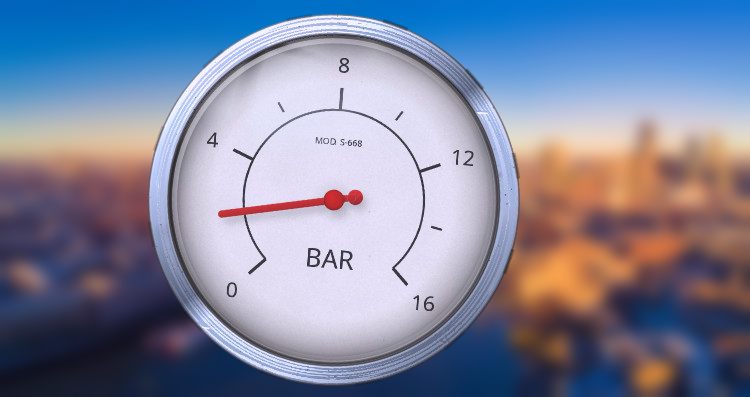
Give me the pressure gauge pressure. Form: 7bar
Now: 2bar
